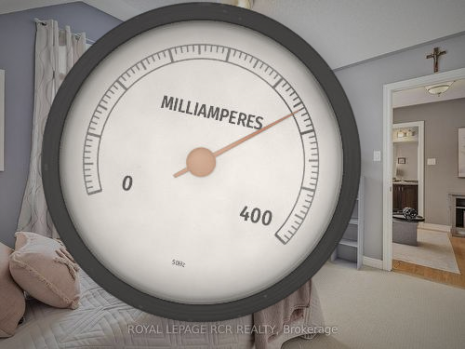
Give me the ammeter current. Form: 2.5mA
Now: 280mA
